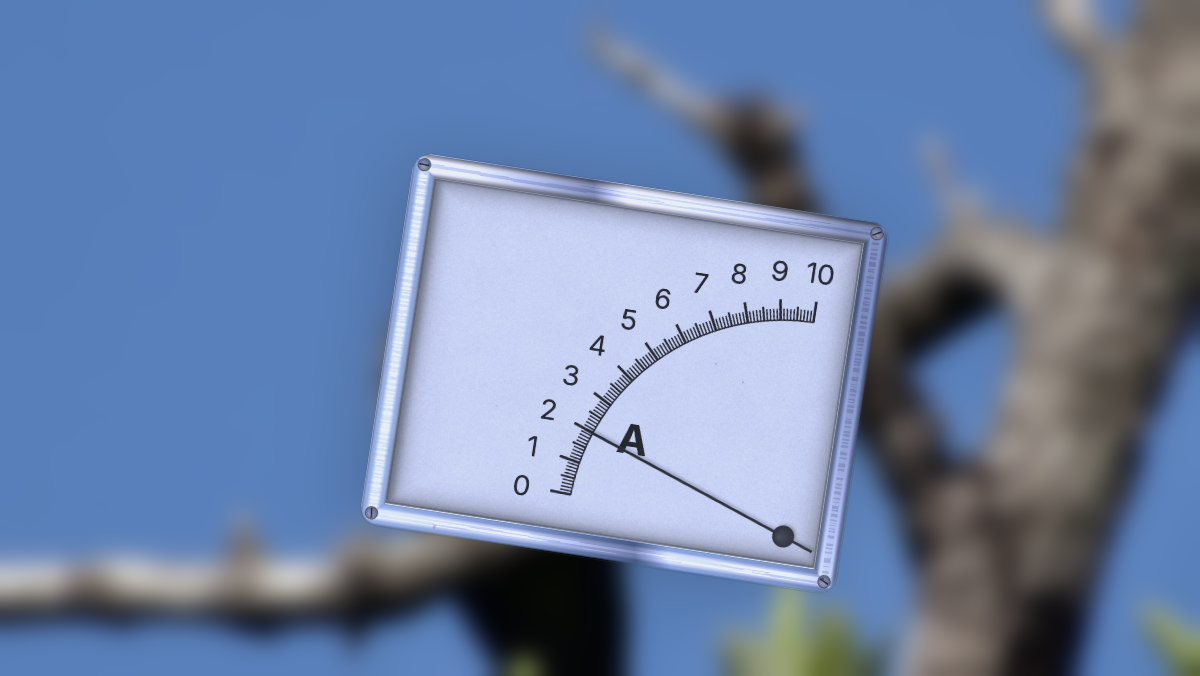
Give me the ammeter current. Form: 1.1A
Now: 2A
